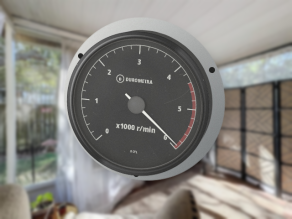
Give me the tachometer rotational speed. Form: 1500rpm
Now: 5900rpm
